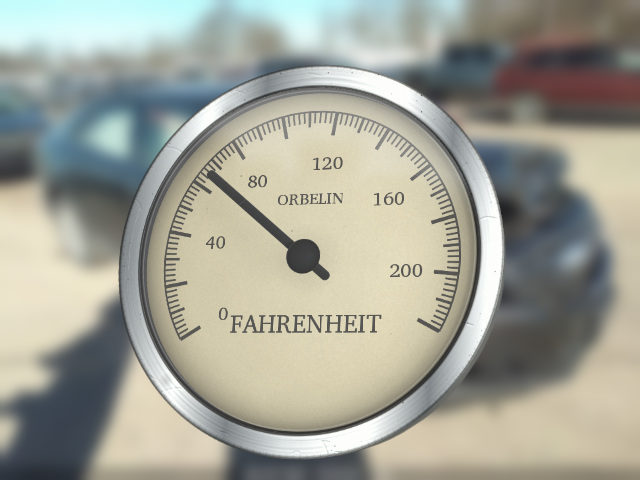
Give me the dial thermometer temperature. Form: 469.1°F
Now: 66°F
